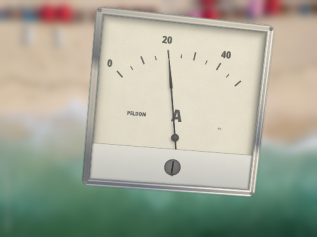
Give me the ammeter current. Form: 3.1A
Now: 20A
